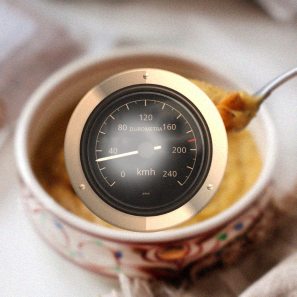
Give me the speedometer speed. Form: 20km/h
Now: 30km/h
